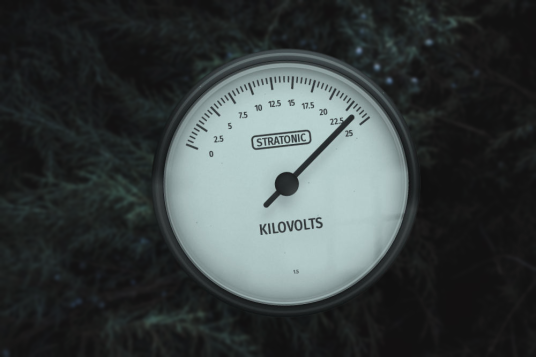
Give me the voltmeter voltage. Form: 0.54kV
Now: 23.5kV
